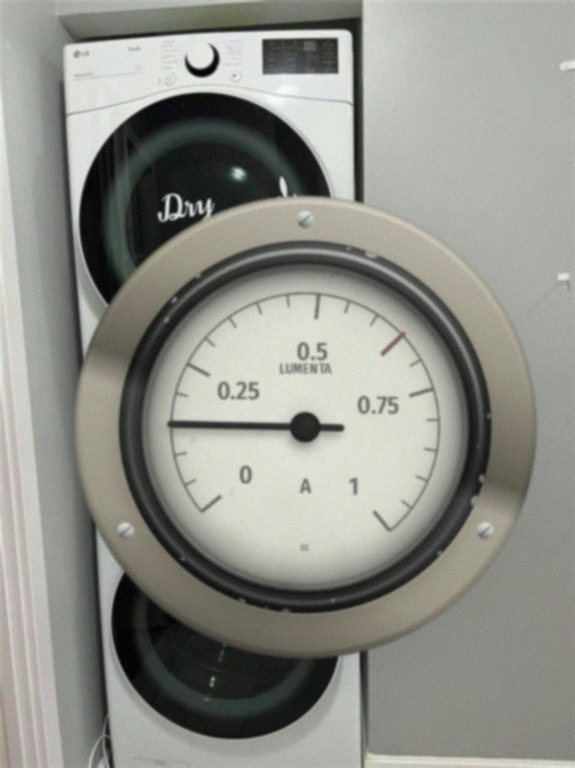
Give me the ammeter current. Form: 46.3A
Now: 0.15A
